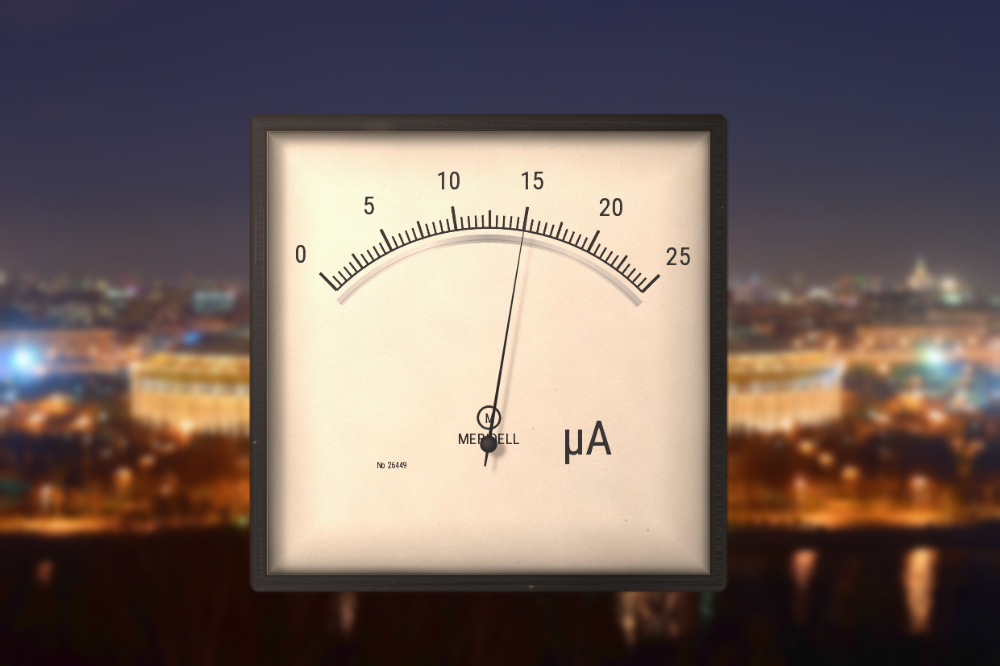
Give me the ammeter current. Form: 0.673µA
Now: 15µA
